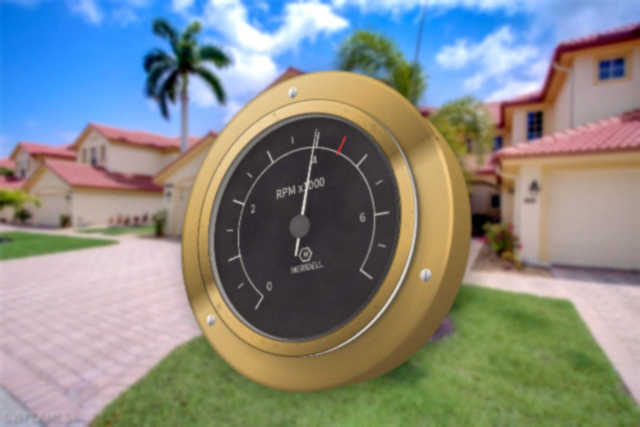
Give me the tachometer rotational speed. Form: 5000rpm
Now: 4000rpm
